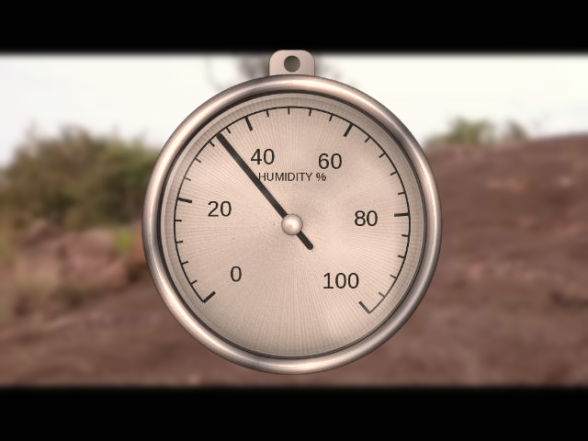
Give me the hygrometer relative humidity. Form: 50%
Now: 34%
